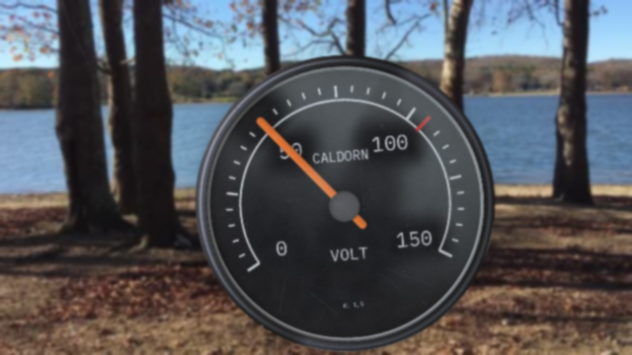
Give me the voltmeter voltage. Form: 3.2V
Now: 50V
